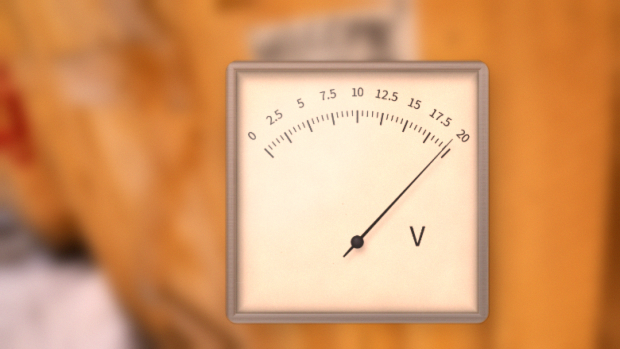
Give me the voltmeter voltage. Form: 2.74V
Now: 19.5V
